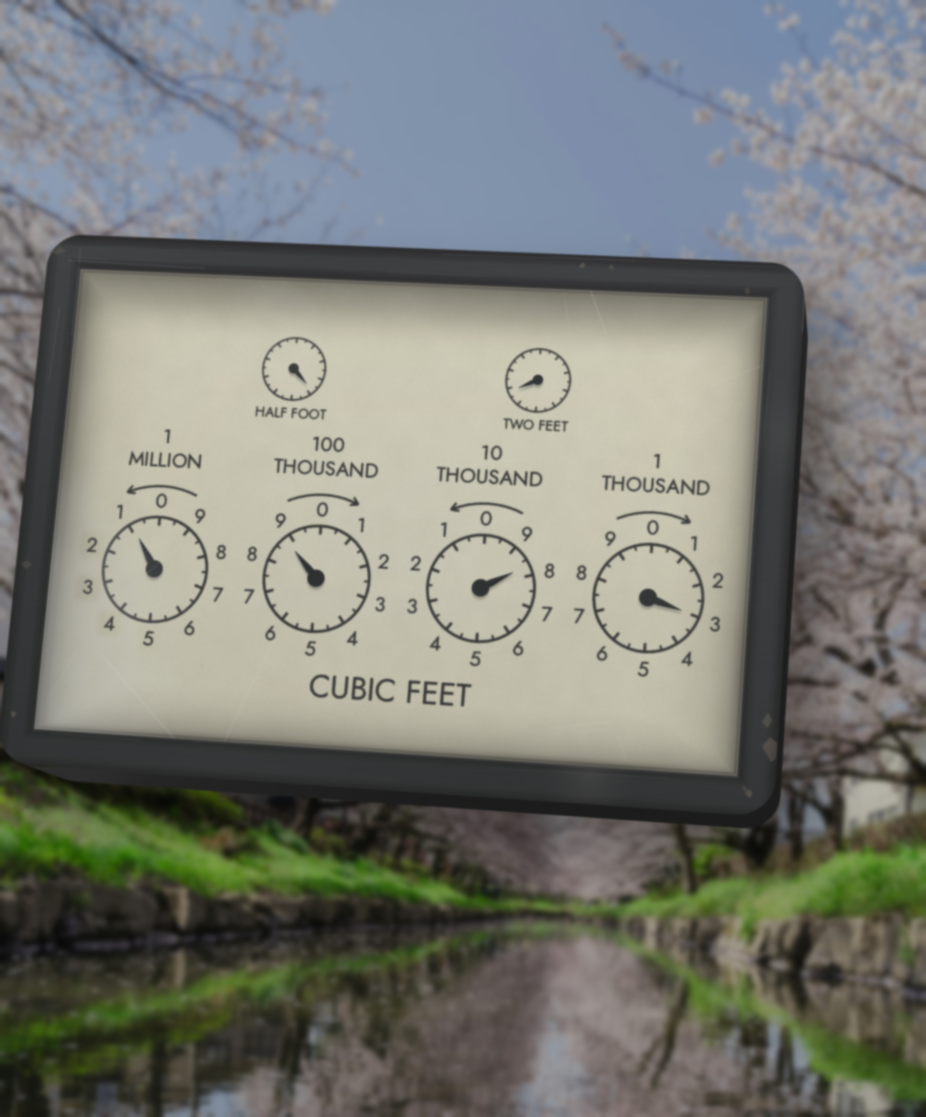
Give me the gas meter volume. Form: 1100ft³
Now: 88300ft³
